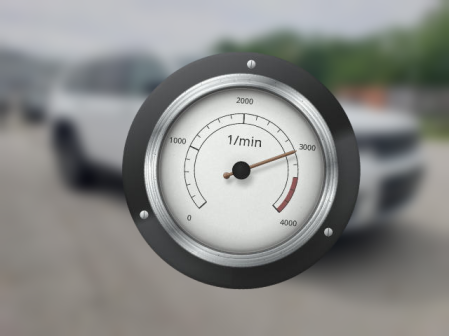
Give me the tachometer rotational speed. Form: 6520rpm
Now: 3000rpm
